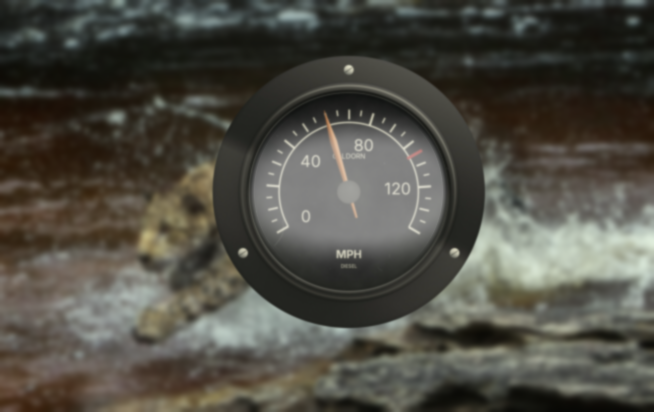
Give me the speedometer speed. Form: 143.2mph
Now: 60mph
